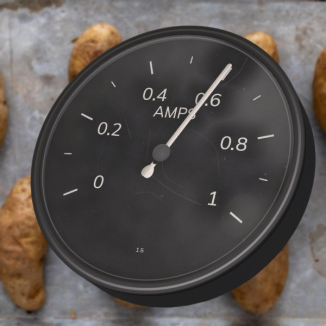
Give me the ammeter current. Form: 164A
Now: 0.6A
